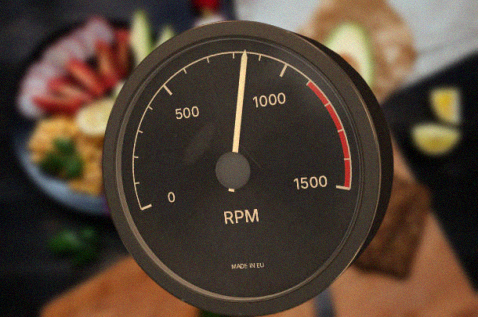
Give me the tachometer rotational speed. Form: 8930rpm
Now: 850rpm
